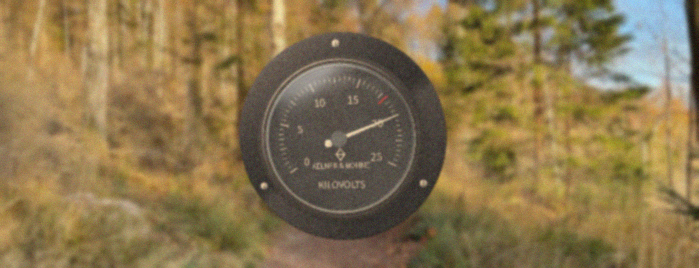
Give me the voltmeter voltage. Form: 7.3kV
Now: 20kV
